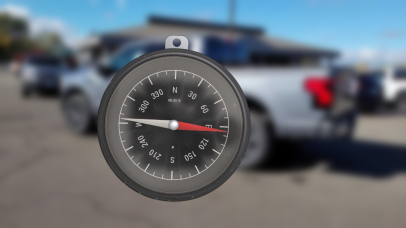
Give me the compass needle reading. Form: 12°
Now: 95°
